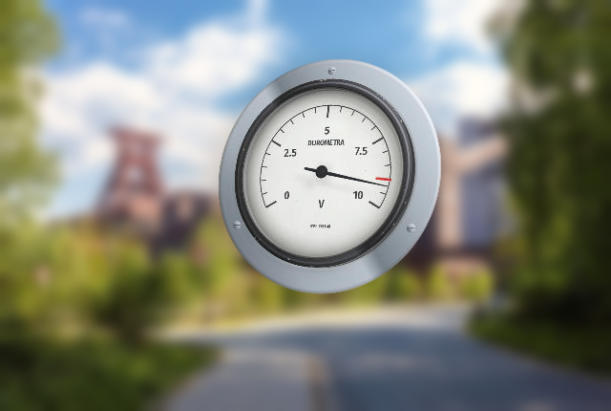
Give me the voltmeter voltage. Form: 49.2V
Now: 9.25V
